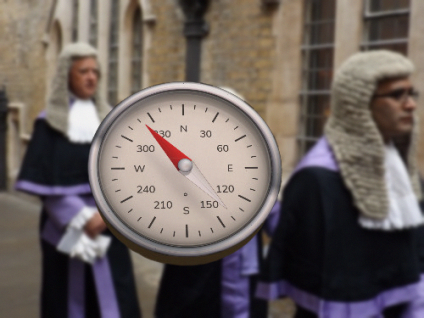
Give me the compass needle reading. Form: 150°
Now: 320°
